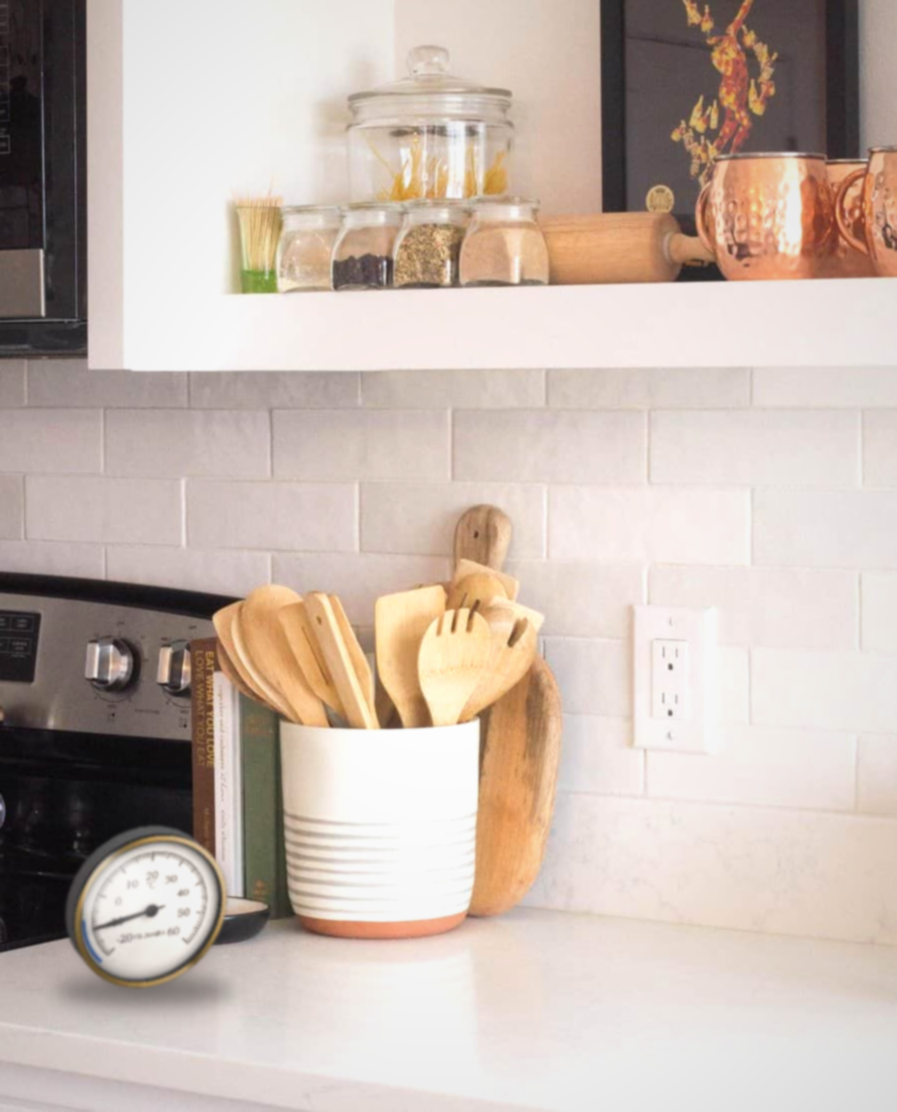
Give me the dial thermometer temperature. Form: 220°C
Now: -10°C
